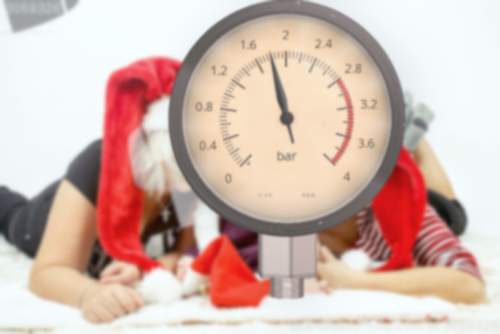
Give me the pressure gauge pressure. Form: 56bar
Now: 1.8bar
